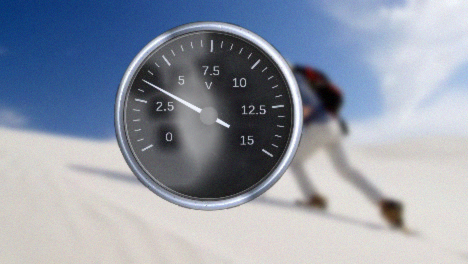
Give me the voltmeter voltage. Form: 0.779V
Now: 3.5V
